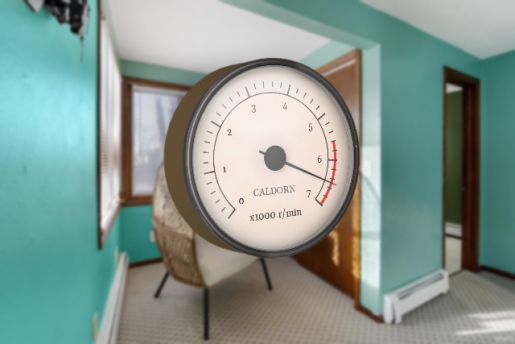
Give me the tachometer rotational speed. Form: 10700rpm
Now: 6500rpm
